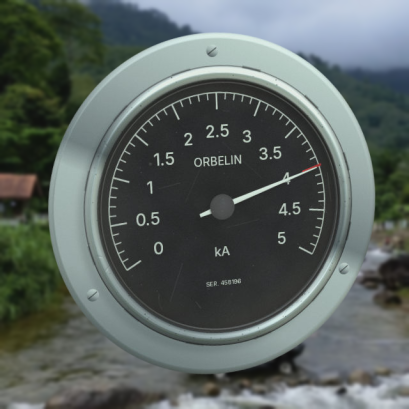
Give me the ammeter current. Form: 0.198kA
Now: 4kA
